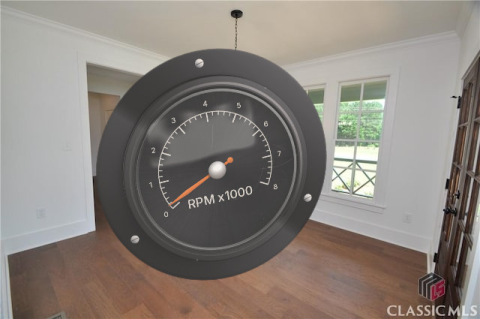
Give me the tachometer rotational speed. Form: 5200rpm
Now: 200rpm
